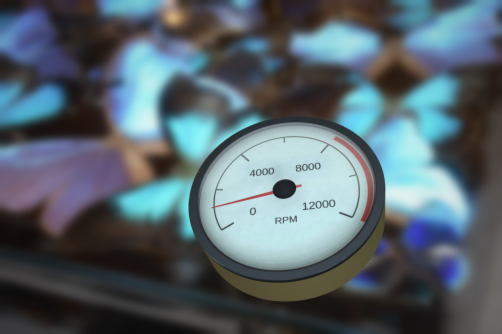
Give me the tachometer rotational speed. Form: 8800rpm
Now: 1000rpm
